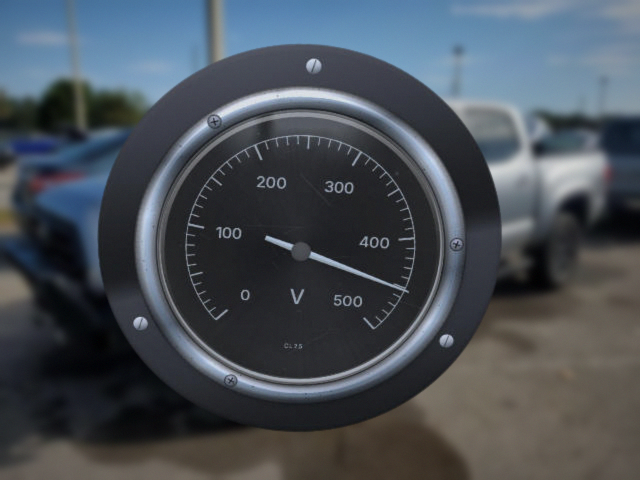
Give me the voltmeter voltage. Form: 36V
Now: 450V
